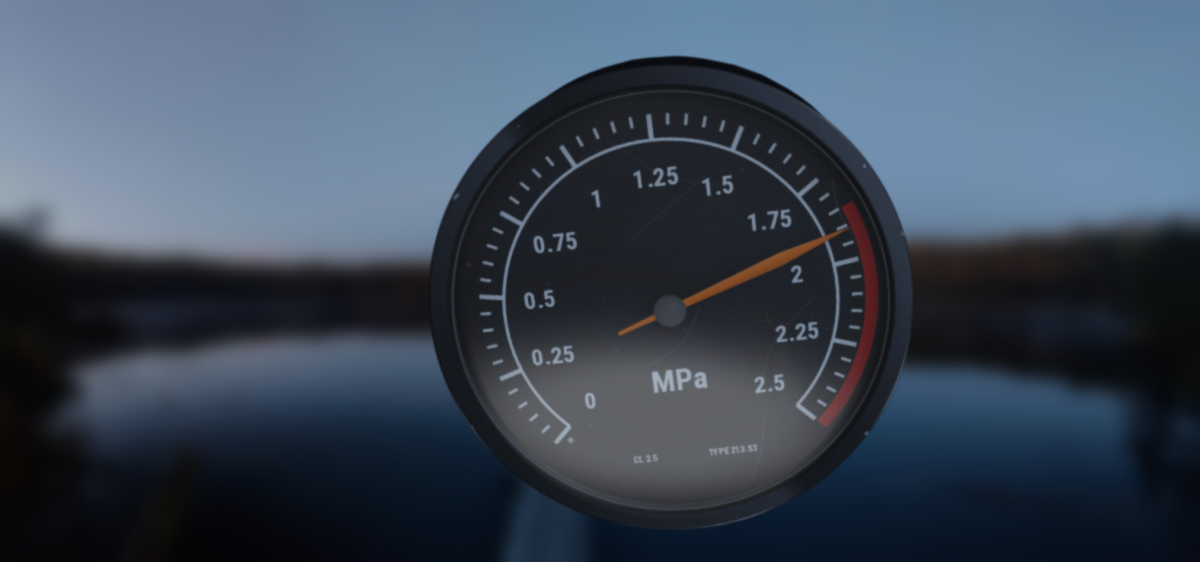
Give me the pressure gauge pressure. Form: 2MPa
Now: 1.9MPa
